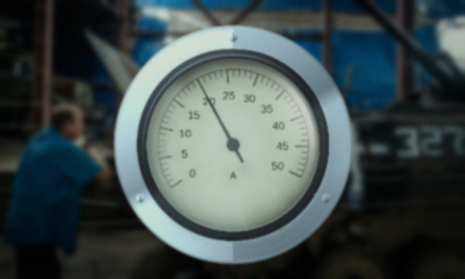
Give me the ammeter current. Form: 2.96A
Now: 20A
